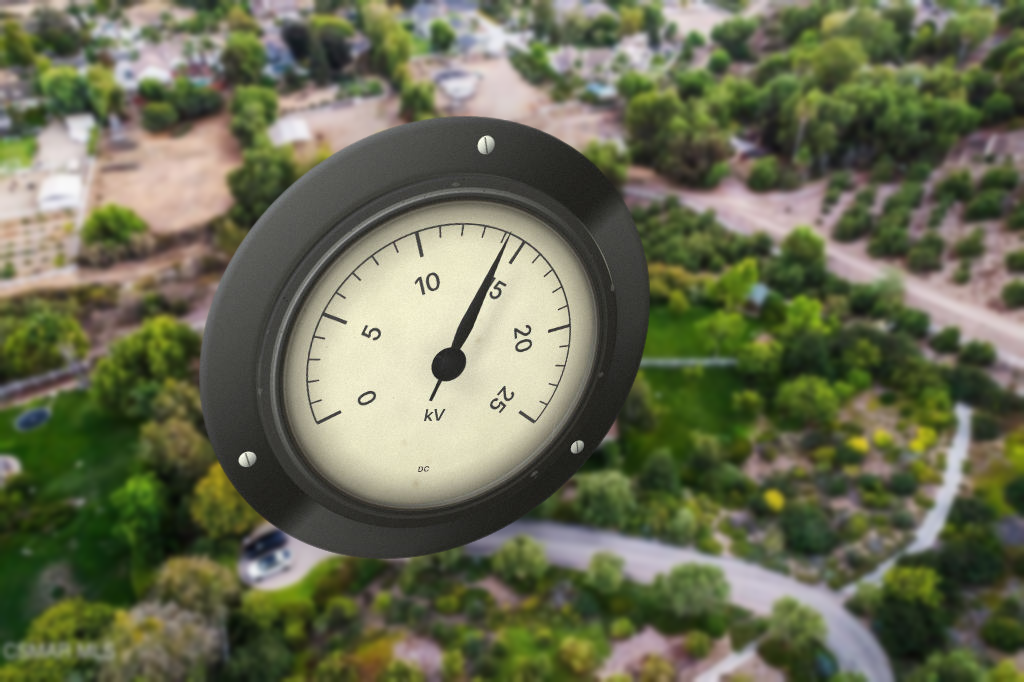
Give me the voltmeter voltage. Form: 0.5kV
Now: 14kV
